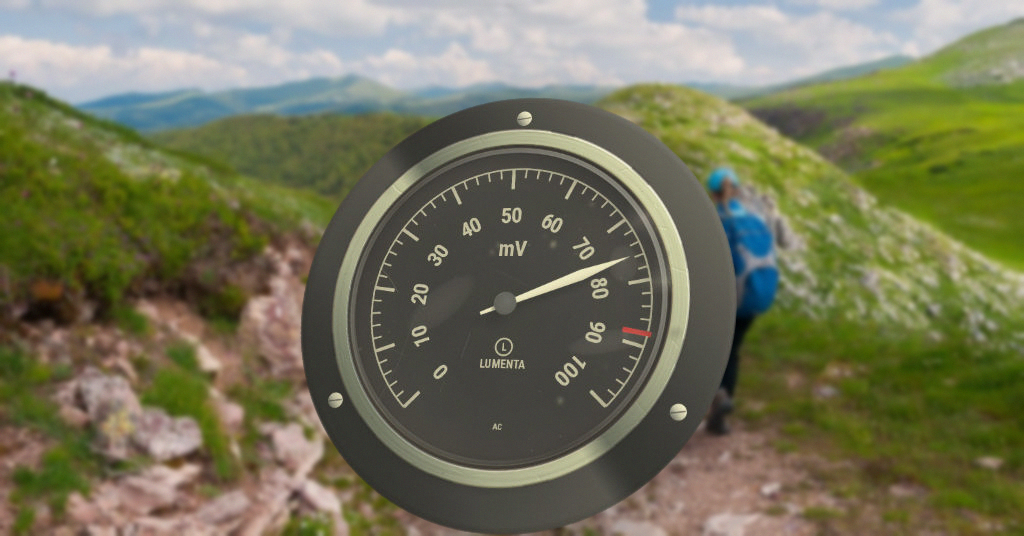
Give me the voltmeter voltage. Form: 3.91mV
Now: 76mV
